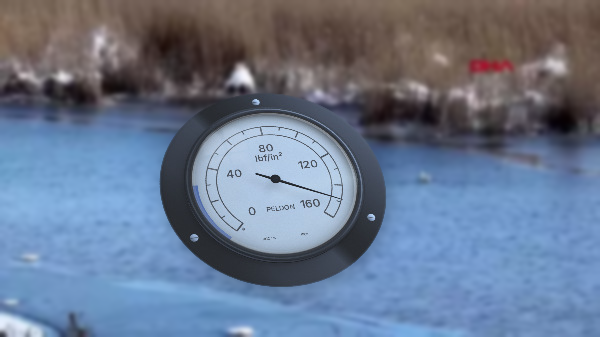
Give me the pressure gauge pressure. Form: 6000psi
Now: 150psi
